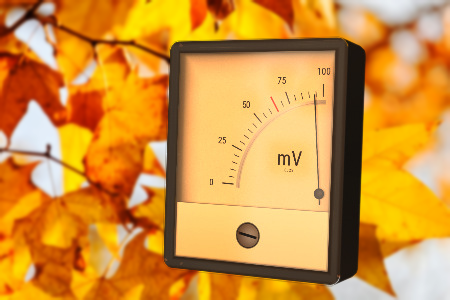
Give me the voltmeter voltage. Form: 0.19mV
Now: 95mV
